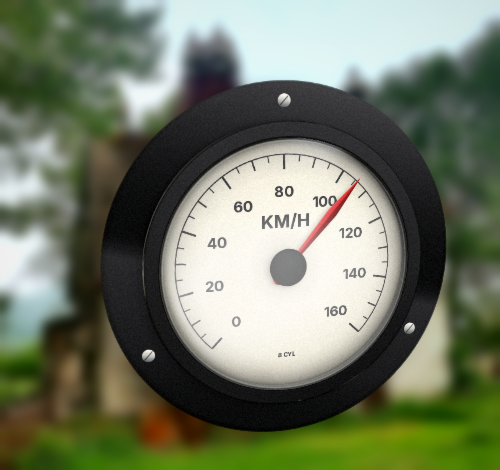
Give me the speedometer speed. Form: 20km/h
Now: 105km/h
